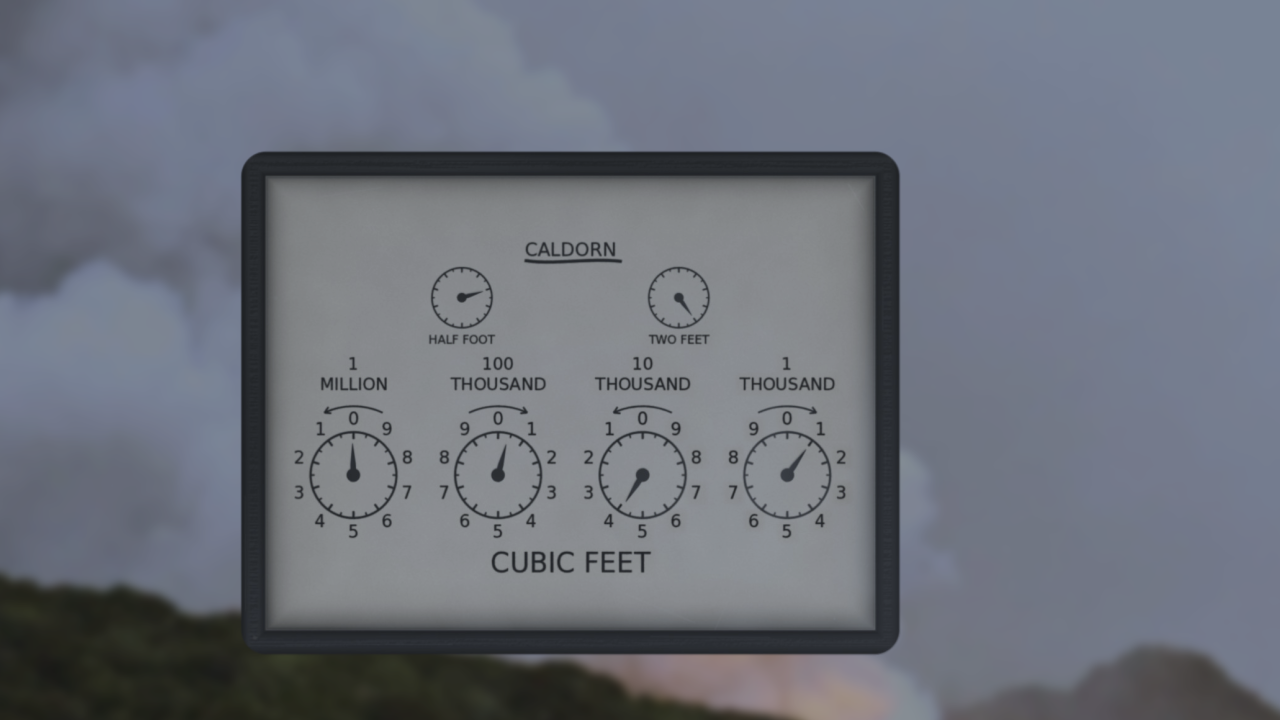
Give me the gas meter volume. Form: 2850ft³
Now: 4100ft³
